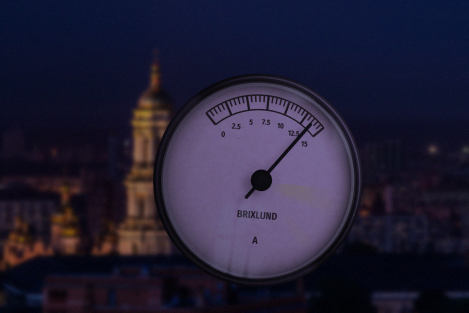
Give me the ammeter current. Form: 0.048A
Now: 13.5A
